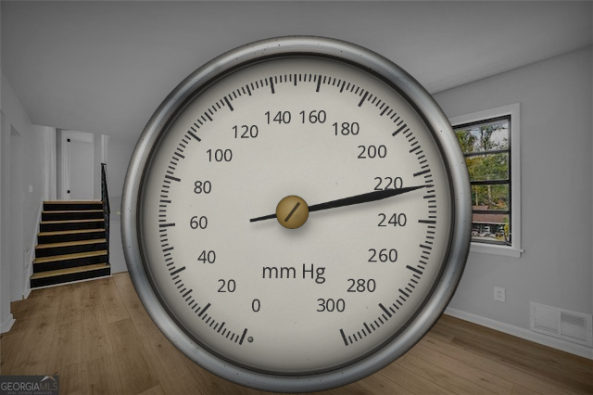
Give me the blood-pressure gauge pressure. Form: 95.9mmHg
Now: 226mmHg
